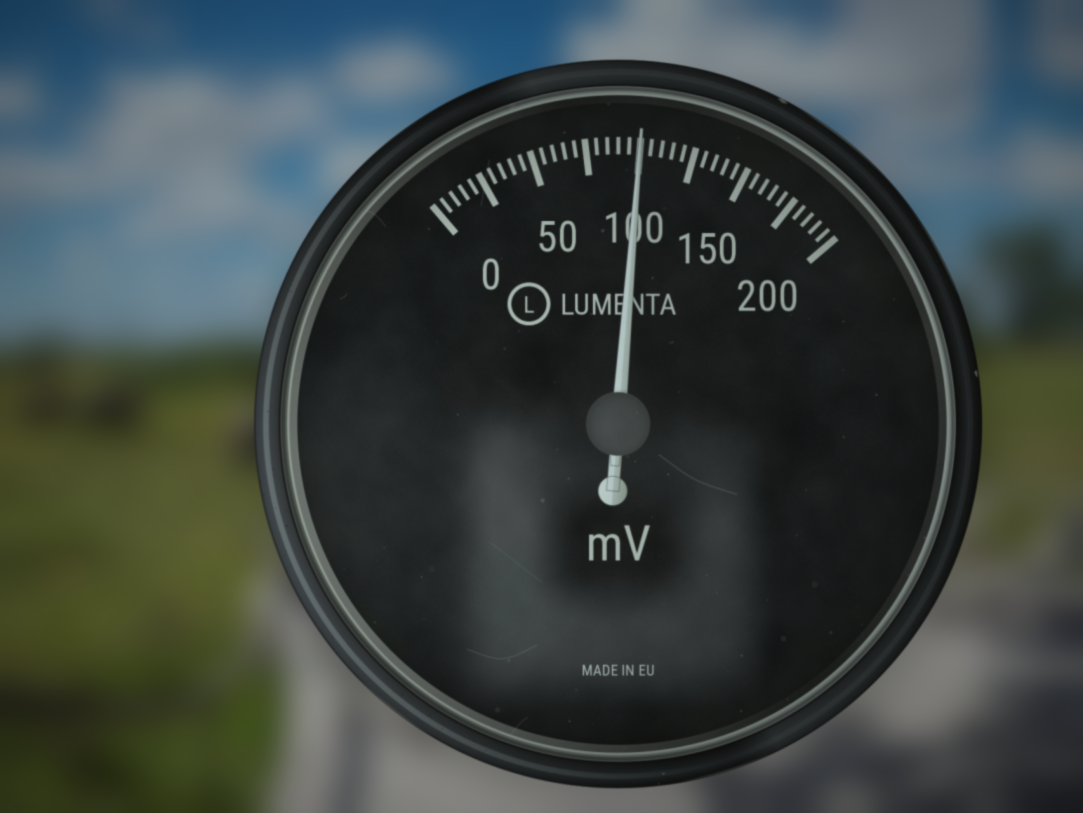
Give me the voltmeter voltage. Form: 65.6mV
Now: 100mV
